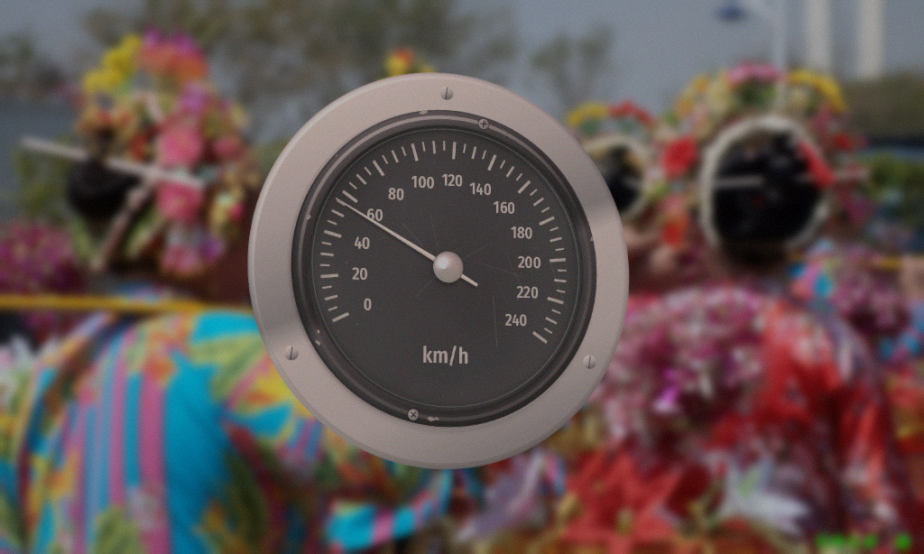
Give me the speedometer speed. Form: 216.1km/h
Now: 55km/h
